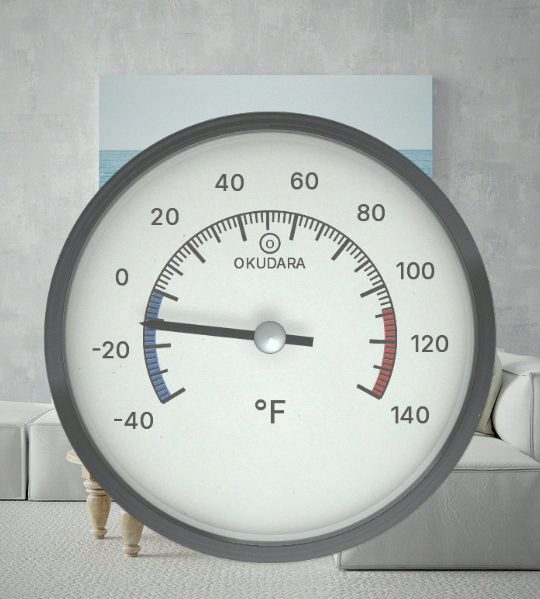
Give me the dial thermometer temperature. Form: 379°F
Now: -12°F
